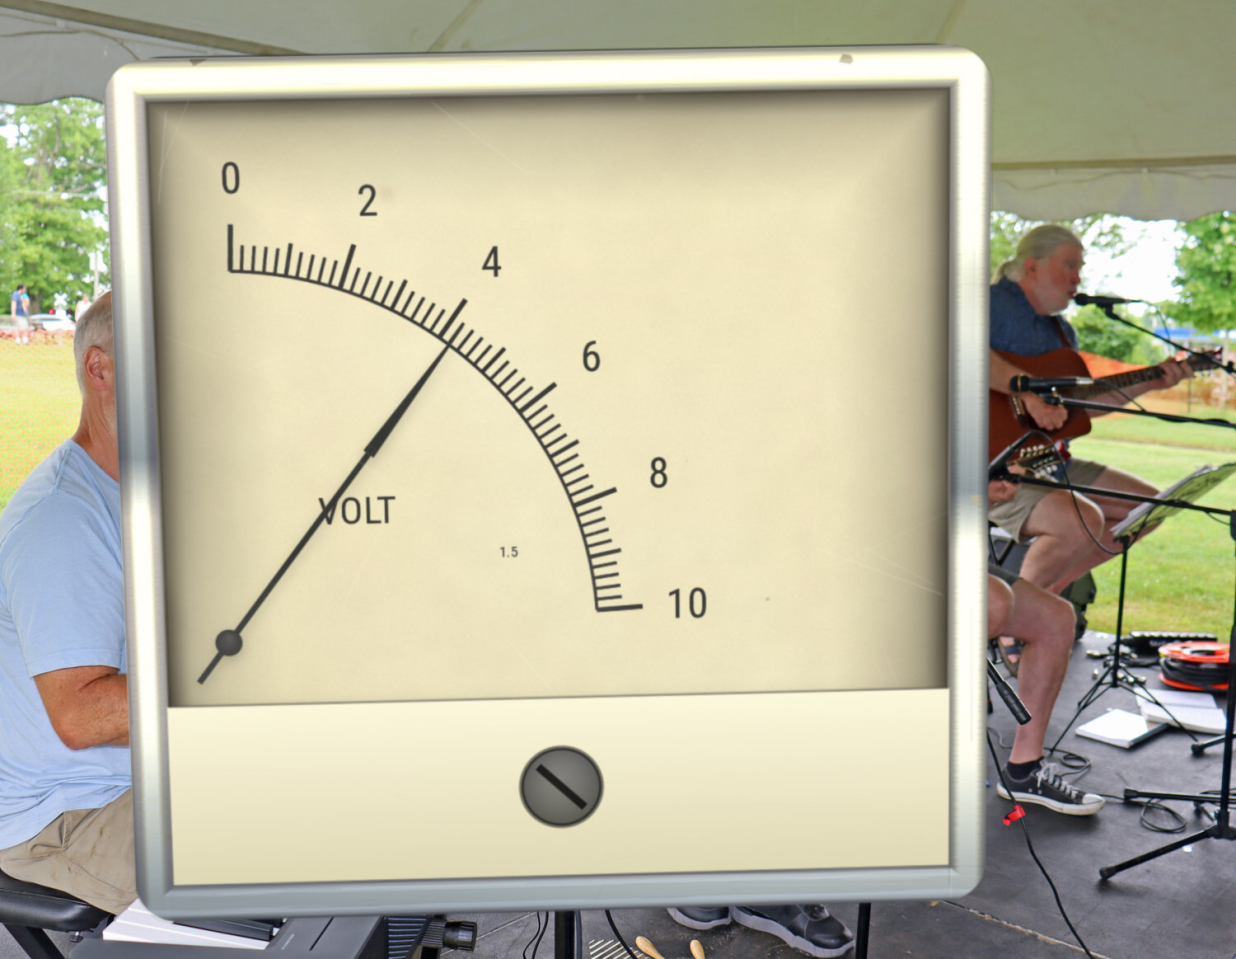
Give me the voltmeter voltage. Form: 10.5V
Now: 4.2V
